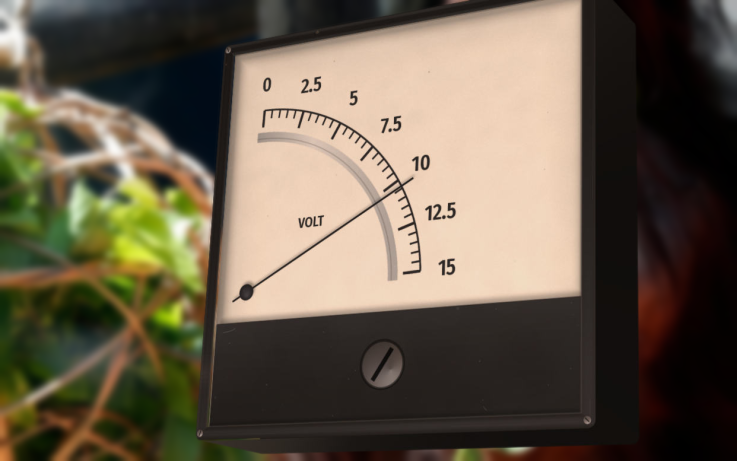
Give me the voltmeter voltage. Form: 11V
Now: 10.5V
